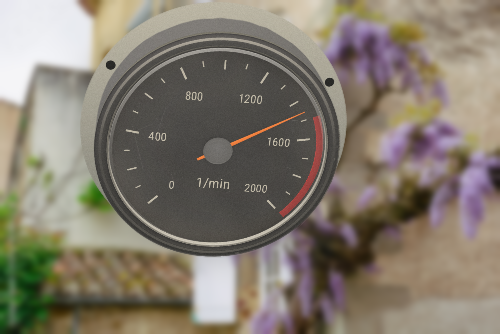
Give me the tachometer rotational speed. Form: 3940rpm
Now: 1450rpm
